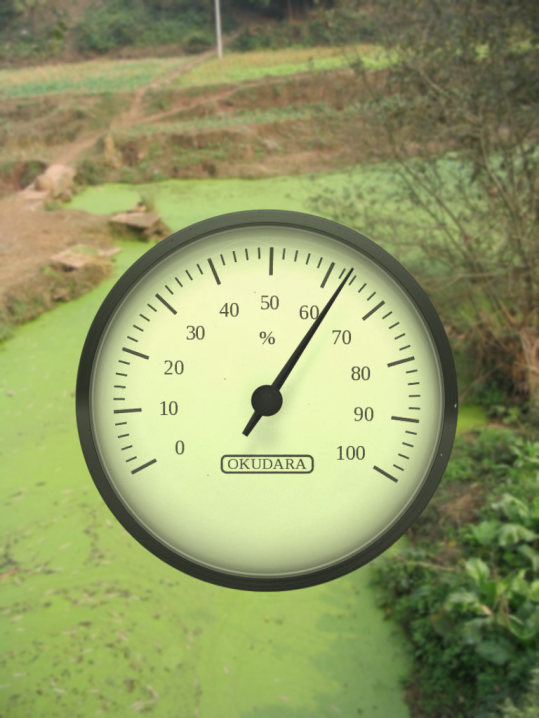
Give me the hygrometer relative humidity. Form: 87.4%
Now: 63%
